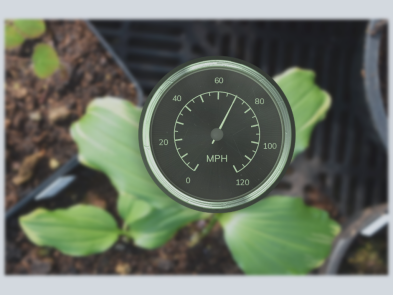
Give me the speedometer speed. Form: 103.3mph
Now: 70mph
